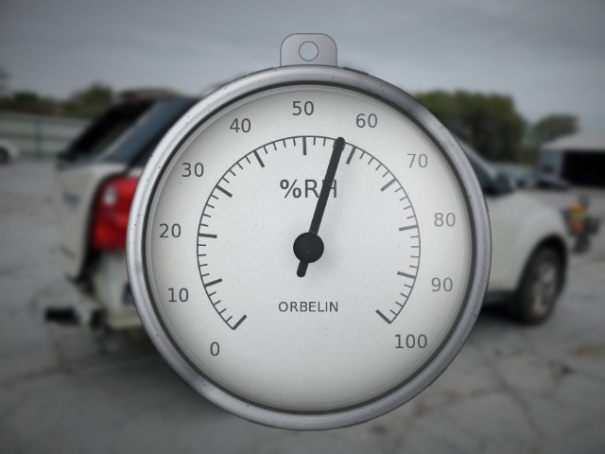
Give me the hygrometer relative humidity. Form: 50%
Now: 57%
